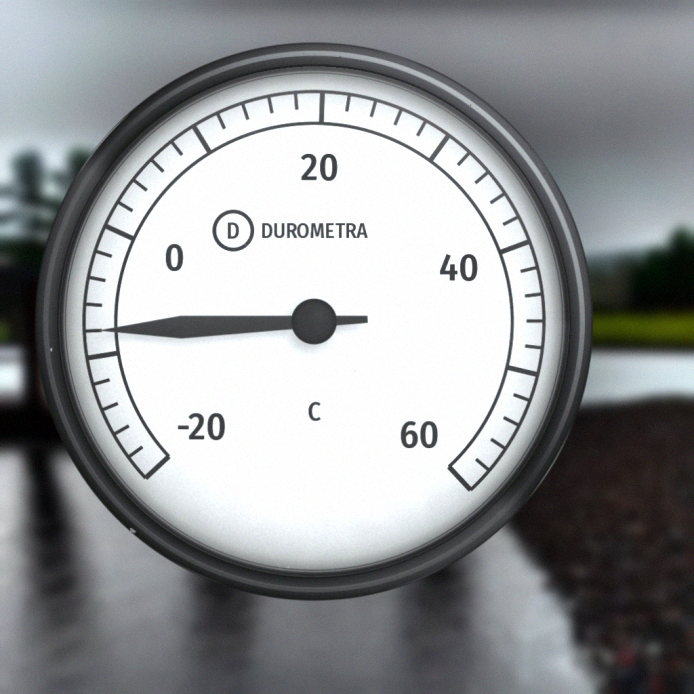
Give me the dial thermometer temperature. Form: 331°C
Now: -8°C
